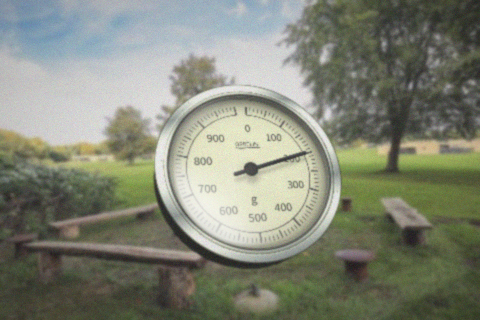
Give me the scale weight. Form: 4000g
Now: 200g
